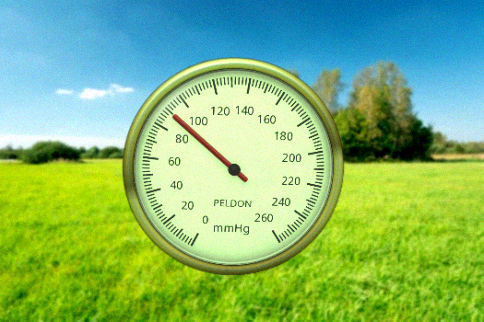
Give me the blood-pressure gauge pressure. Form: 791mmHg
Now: 90mmHg
